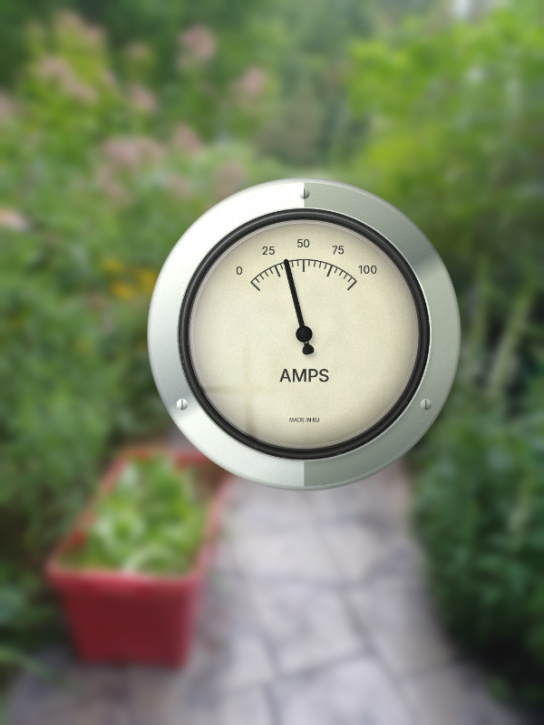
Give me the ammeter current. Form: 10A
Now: 35A
